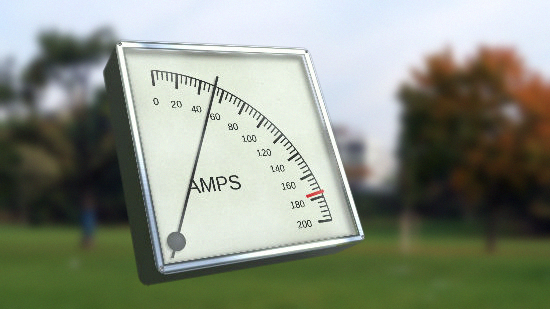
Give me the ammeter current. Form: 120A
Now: 52A
